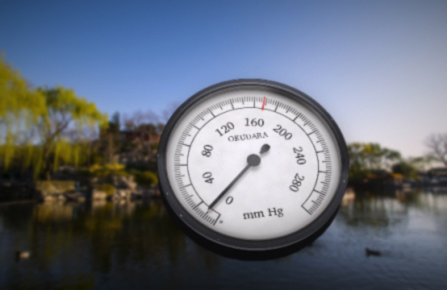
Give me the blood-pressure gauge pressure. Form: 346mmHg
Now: 10mmHg
